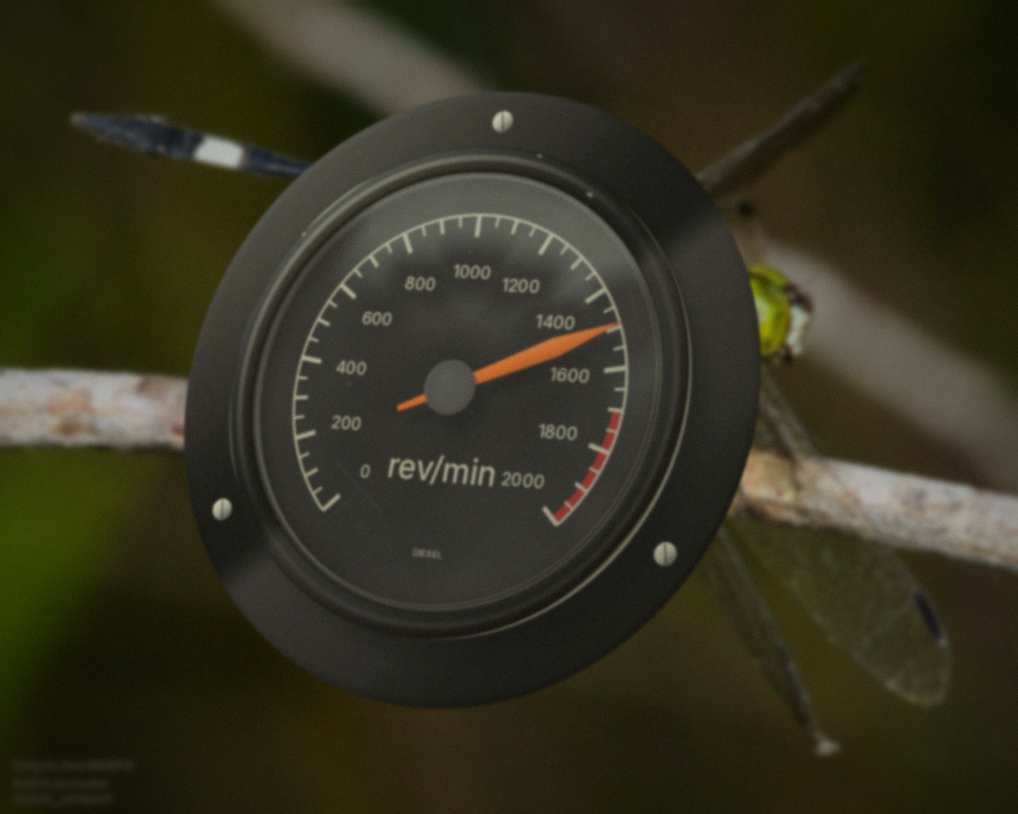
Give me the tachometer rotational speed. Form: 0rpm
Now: 1500rpm
